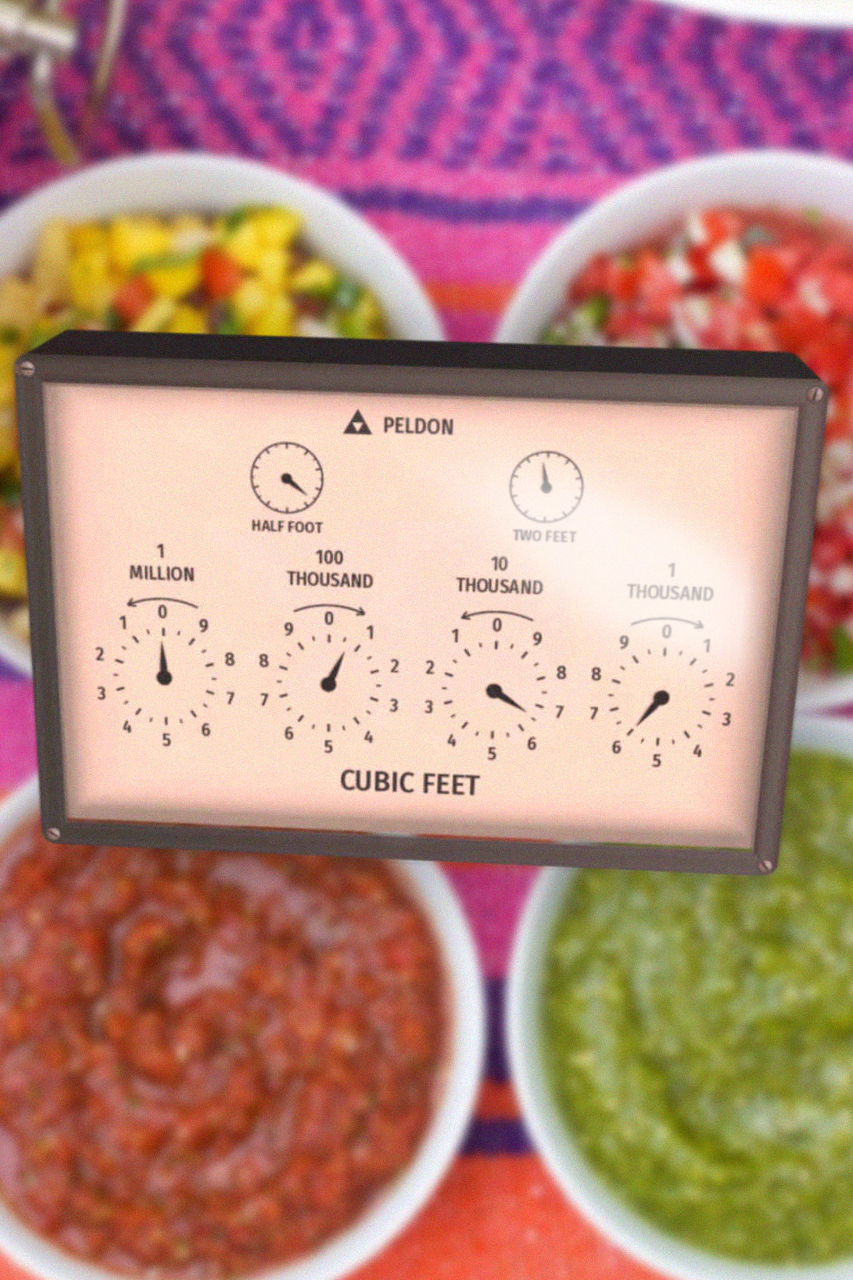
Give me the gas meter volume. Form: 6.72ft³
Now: 6600ft³
